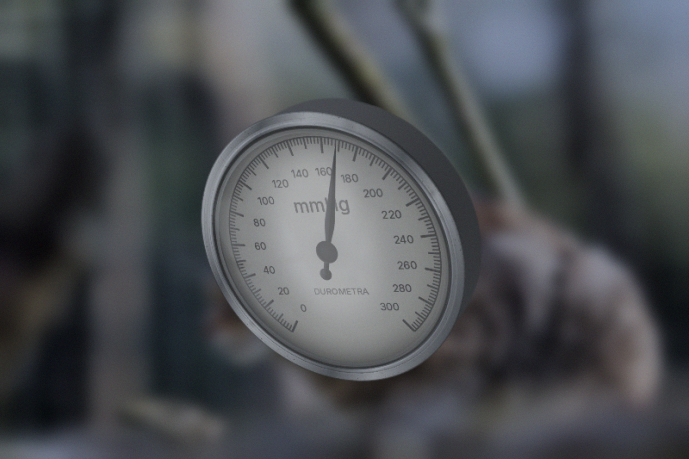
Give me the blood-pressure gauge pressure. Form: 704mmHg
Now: 170mmHg
